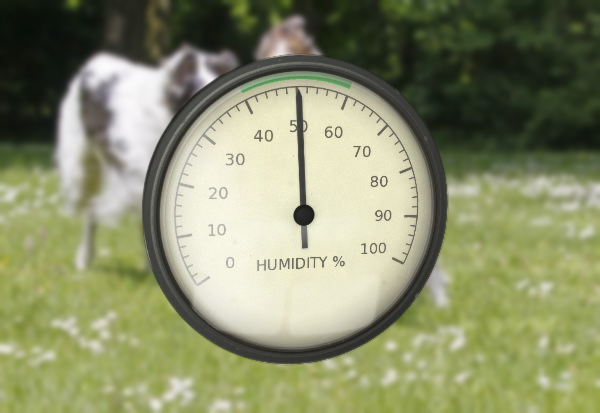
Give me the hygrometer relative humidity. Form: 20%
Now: 50%
